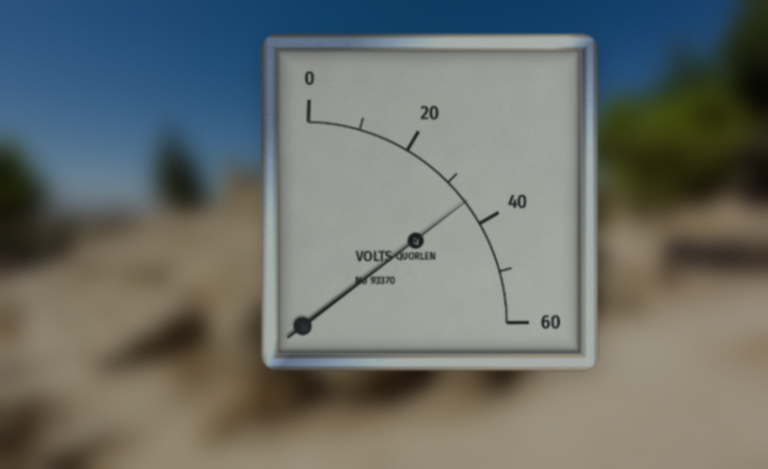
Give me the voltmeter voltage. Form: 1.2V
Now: 35V
